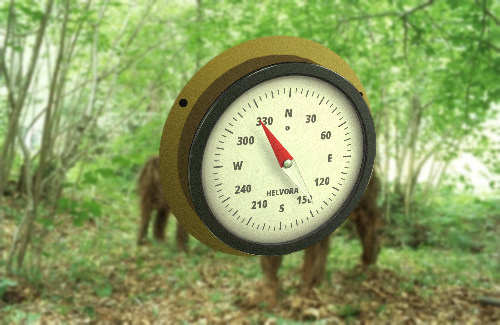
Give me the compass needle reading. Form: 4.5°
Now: 325°
